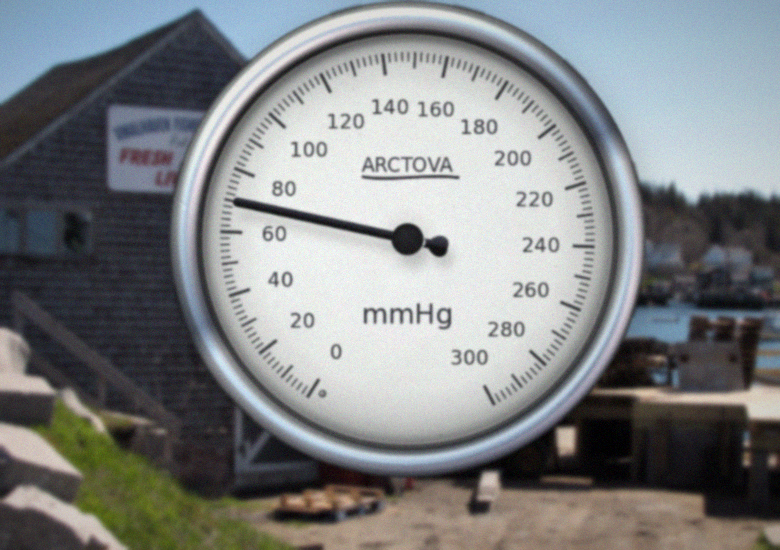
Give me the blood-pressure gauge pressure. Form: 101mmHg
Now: 70mmHg
